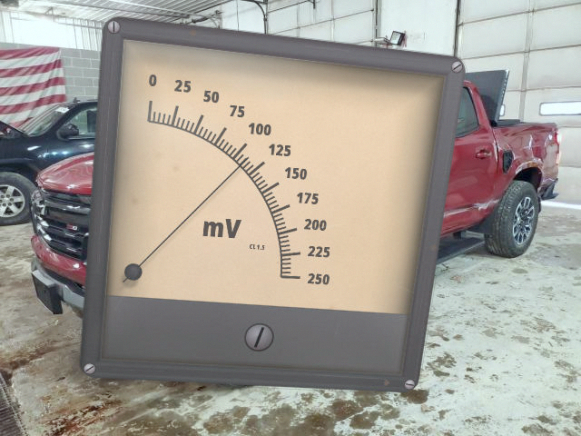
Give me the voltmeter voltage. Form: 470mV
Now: 110mV
